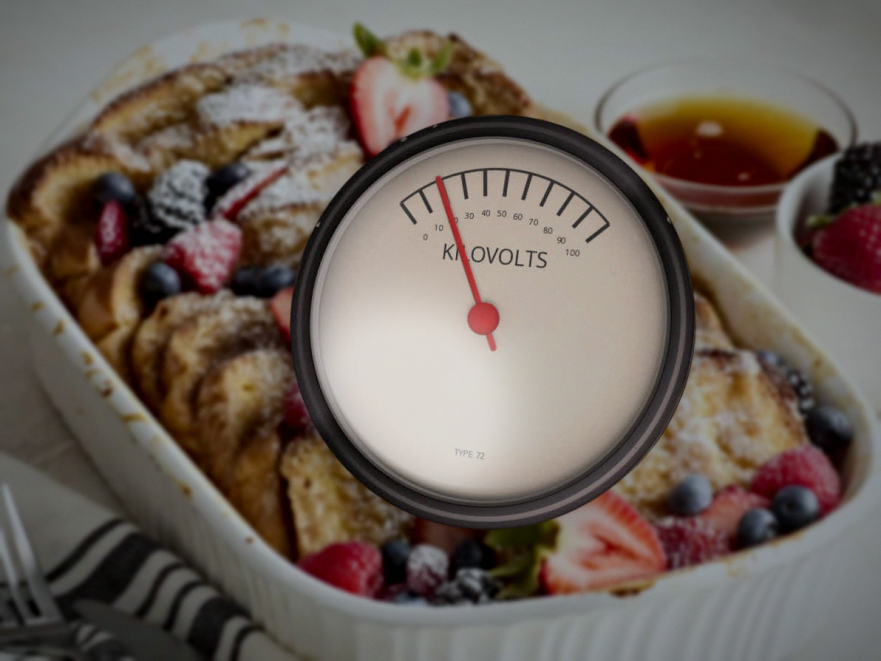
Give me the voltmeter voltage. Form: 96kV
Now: 20kV
